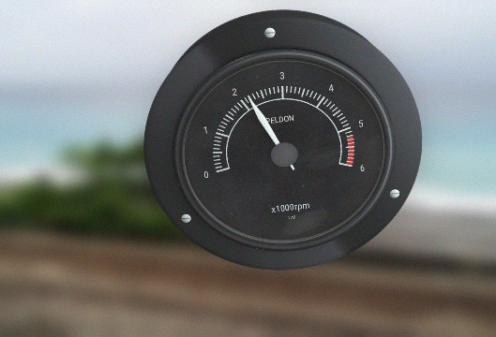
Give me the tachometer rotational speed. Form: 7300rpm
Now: 2200rpm
